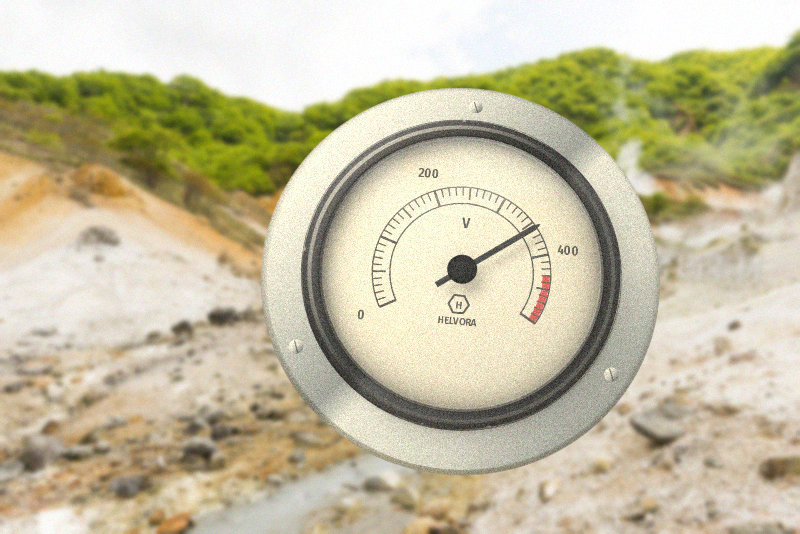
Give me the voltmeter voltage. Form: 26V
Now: 360V
